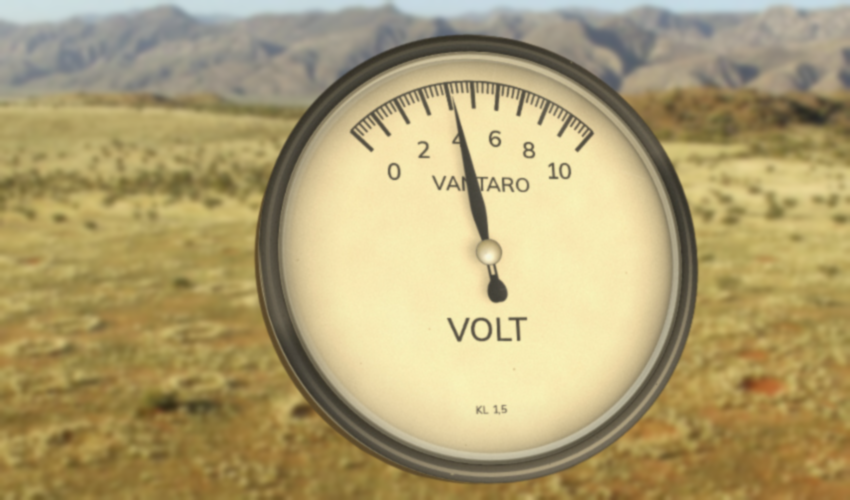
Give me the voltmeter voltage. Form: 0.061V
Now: 4V
